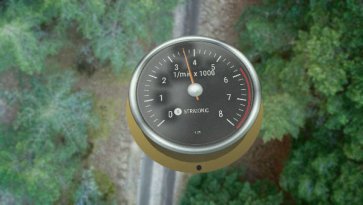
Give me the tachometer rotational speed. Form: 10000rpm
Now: 3600rpm
